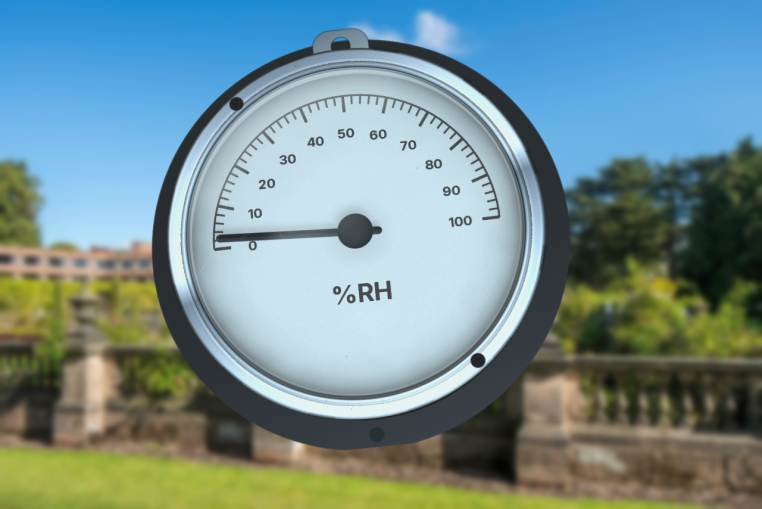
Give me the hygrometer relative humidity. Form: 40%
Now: 2%
